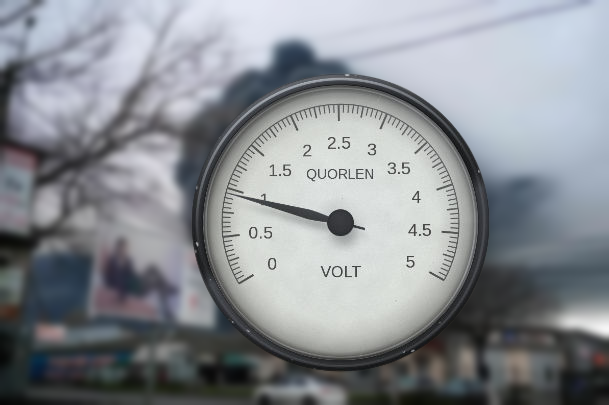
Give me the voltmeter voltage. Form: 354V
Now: 0.95V
